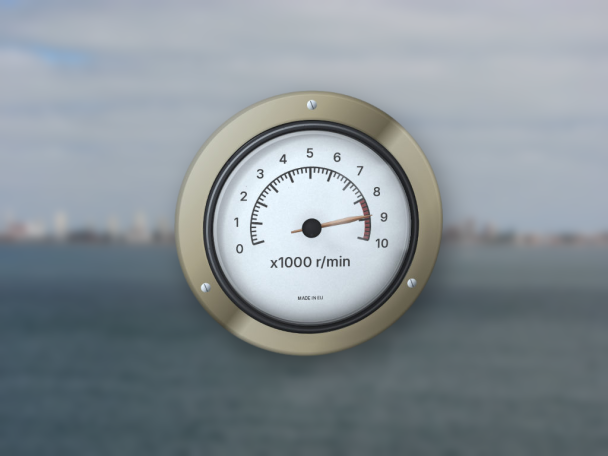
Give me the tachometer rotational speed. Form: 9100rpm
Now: 8800rpm
